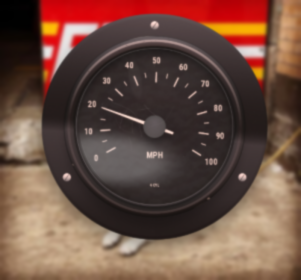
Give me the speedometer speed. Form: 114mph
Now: 20mph
